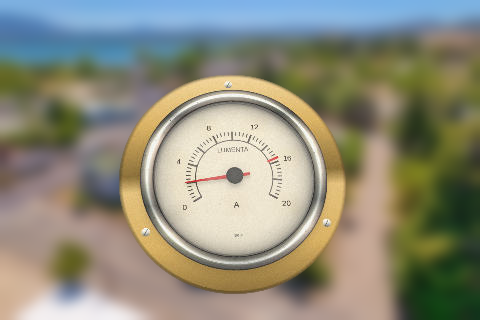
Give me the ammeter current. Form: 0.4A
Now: 2A
